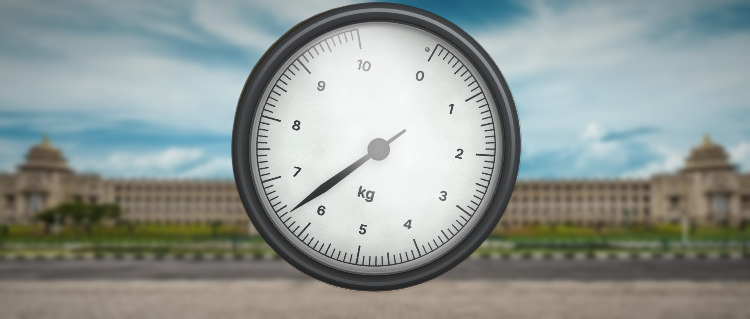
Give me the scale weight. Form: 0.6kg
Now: 6.4kg
